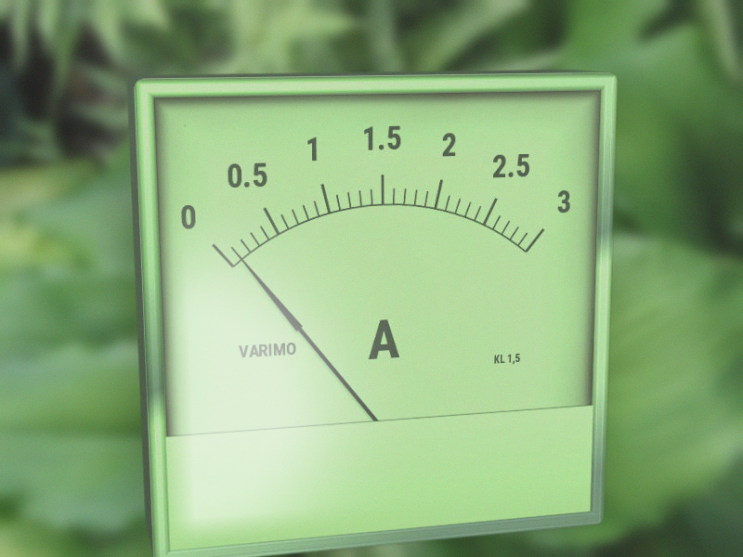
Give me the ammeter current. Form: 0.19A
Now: 0.1A
